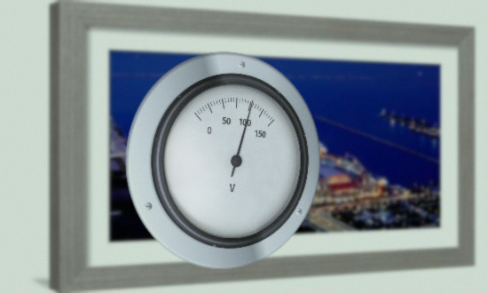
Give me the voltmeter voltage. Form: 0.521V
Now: 100V
